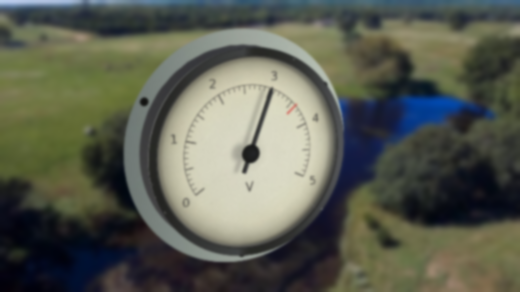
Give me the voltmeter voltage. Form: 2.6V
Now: 3V
